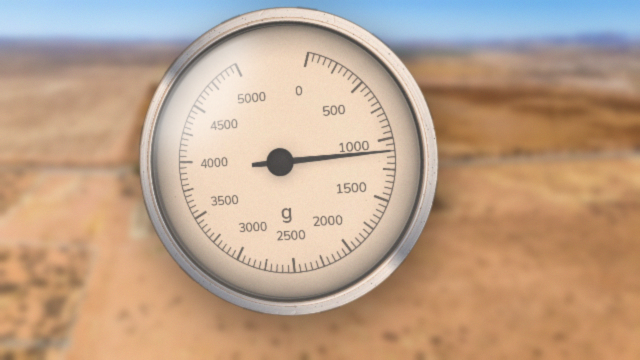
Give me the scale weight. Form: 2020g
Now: 1100g
